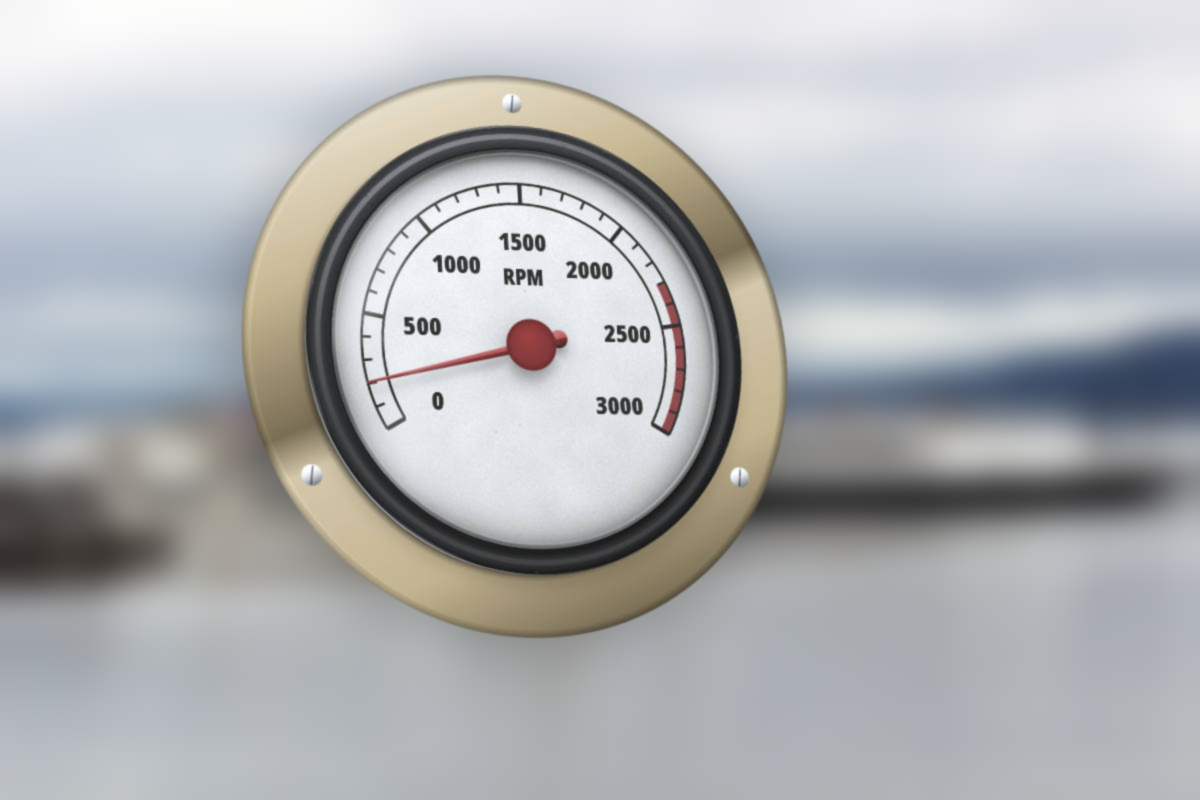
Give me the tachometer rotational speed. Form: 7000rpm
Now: 200rpm
